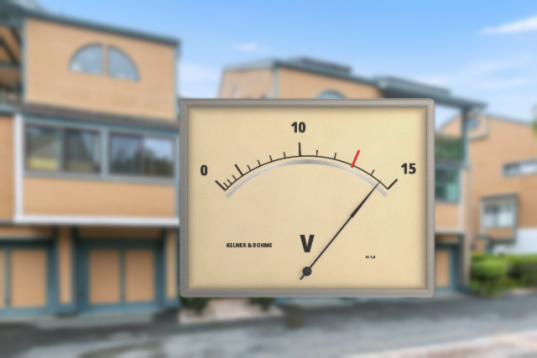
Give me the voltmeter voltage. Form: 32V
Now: 14.5V
